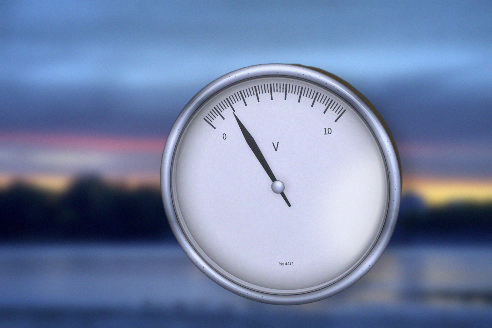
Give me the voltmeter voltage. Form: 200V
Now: 2V
